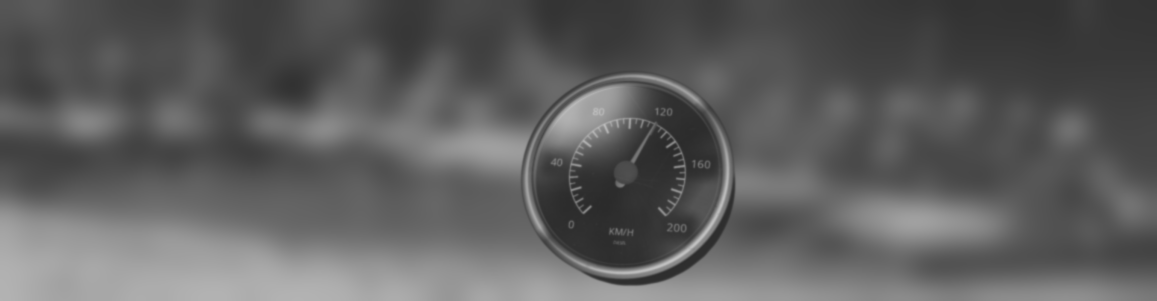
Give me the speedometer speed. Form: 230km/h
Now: 120km/h
